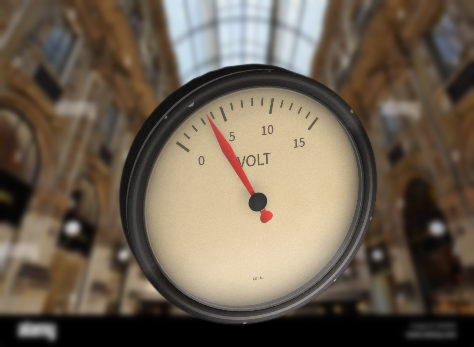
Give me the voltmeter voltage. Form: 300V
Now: 3.5V
